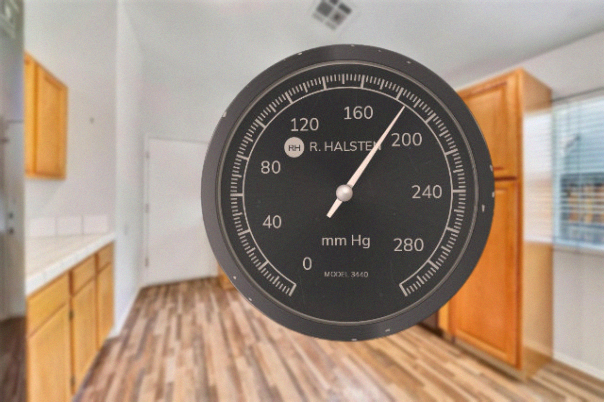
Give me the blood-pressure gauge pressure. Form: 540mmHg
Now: 186mmHg
